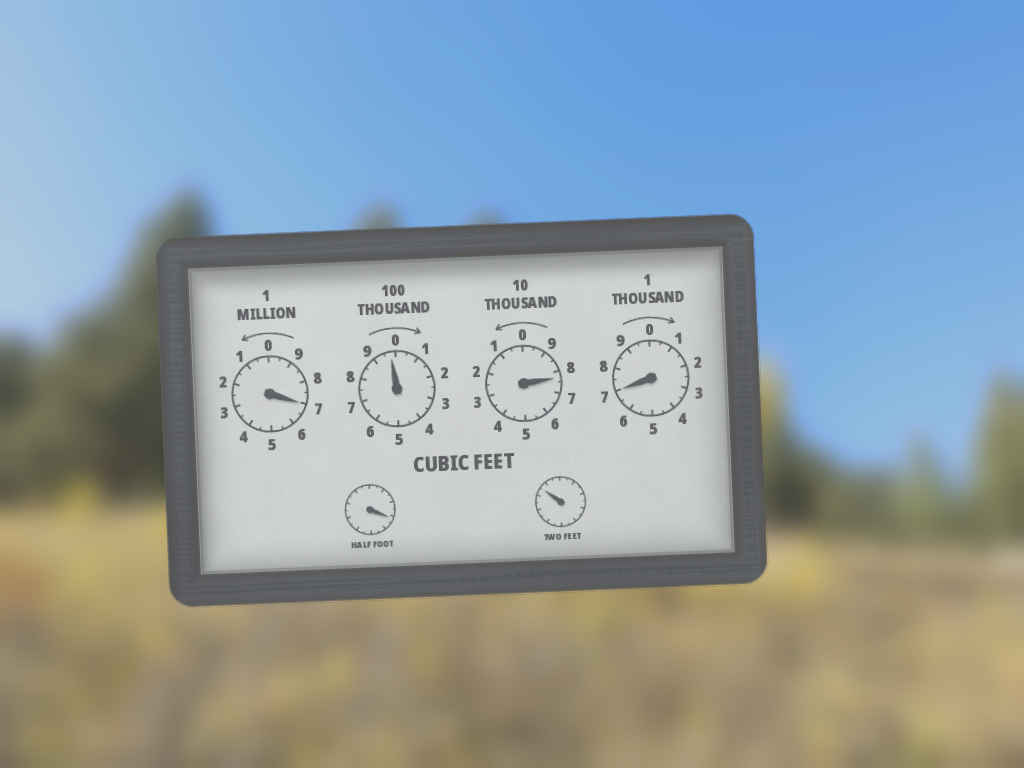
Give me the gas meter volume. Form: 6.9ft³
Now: 697700ft³
